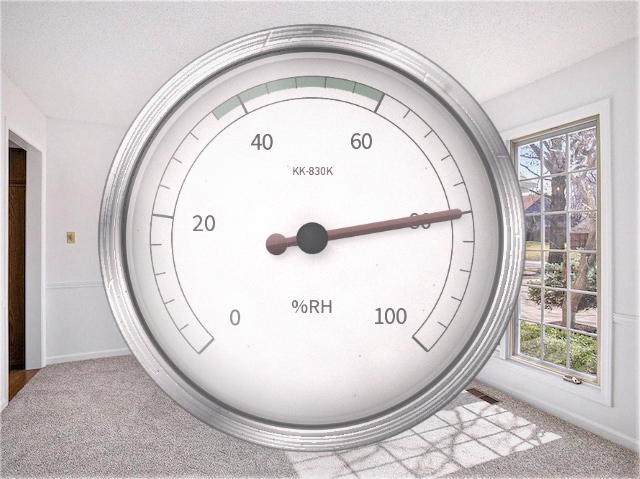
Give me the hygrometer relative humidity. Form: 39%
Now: 80%
